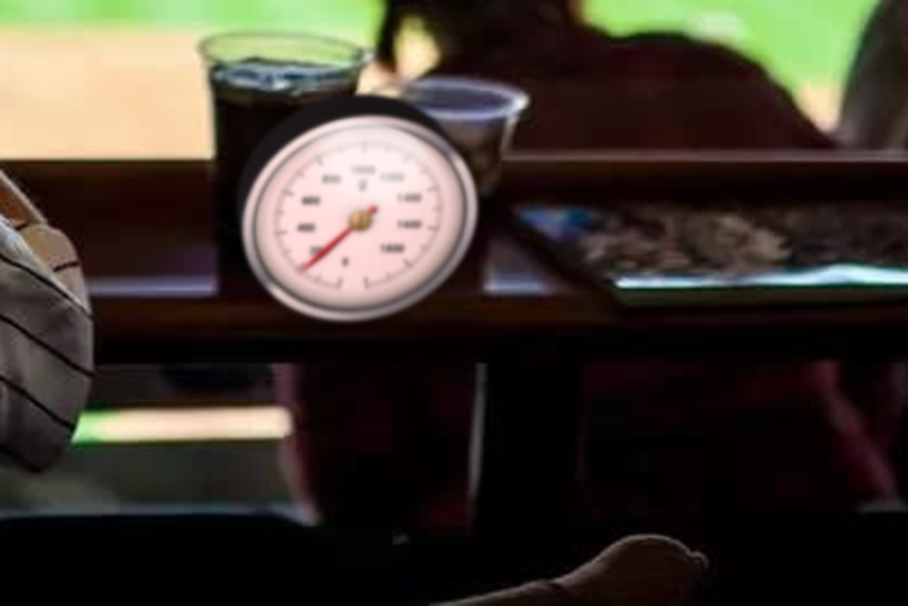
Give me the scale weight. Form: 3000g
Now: 200g
